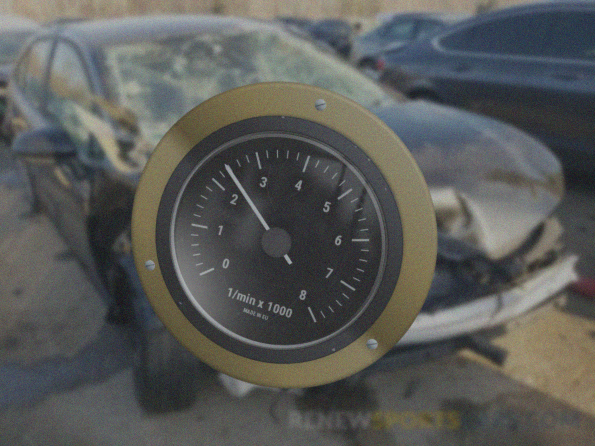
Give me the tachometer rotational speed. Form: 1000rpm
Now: 2400rpm
